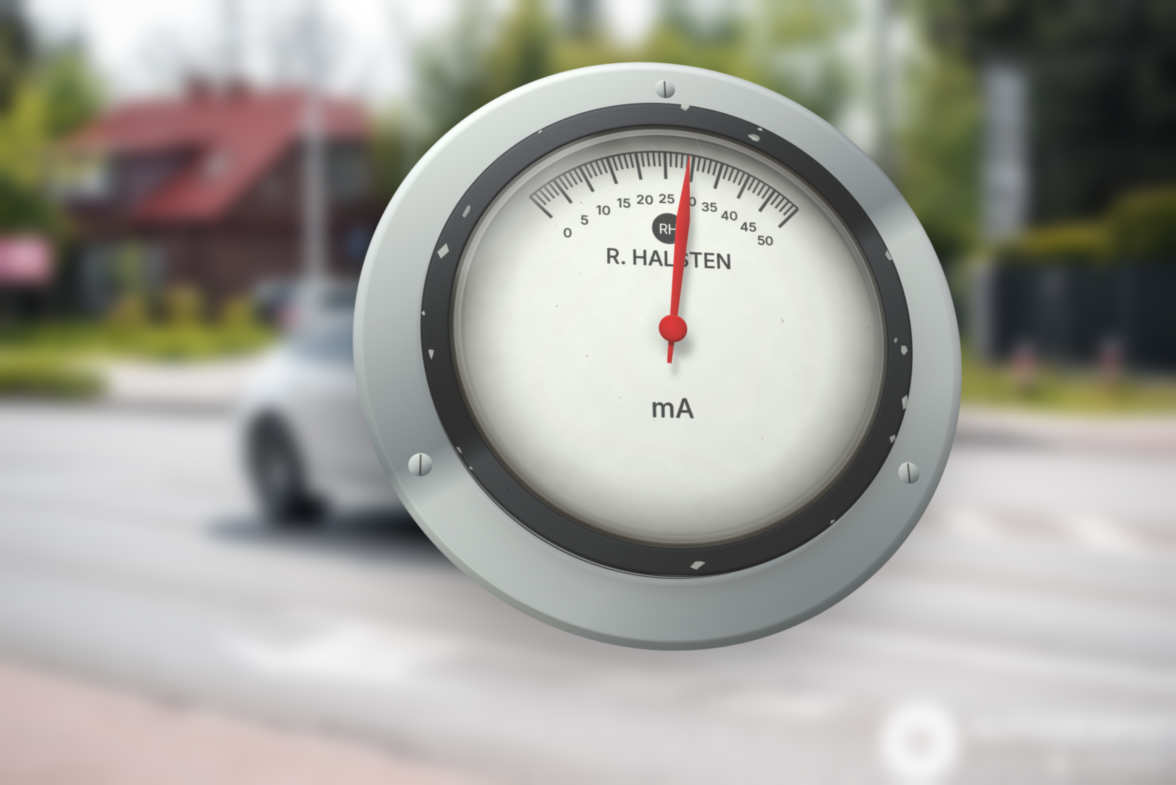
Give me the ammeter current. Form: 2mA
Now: 29mA
